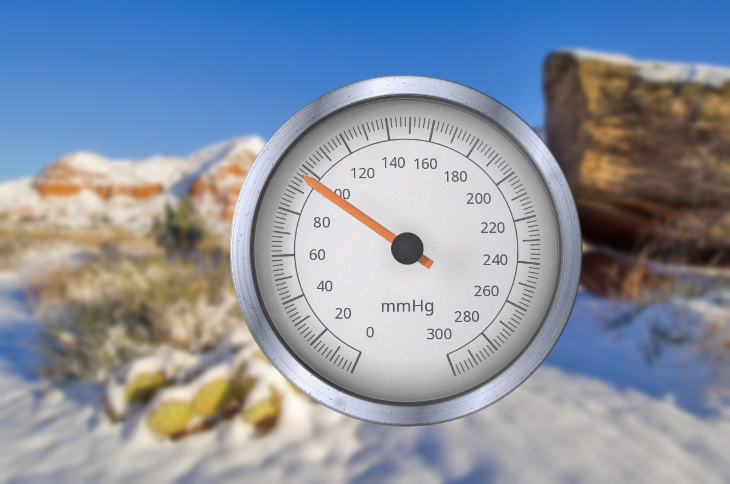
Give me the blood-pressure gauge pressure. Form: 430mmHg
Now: 96mmHg
